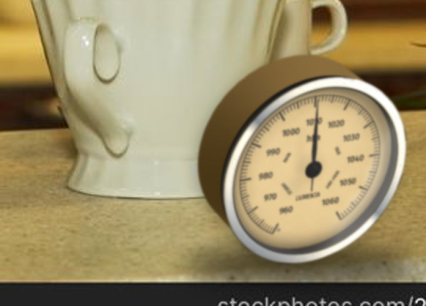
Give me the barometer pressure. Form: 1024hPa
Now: 1010hPa
